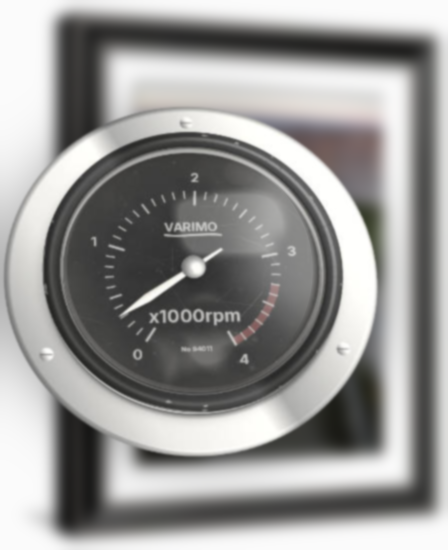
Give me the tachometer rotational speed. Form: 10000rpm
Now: 300rpm
